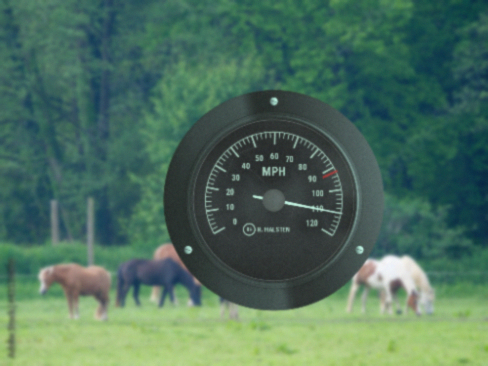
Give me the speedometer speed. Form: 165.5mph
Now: 110mph
